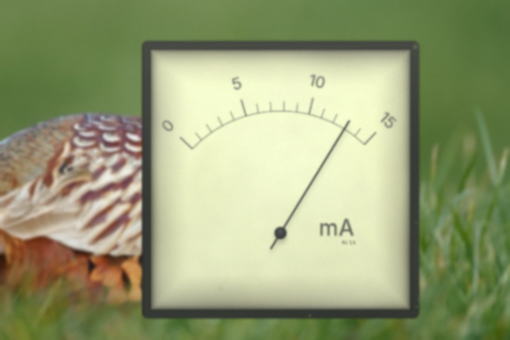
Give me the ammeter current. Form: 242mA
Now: 13mA
